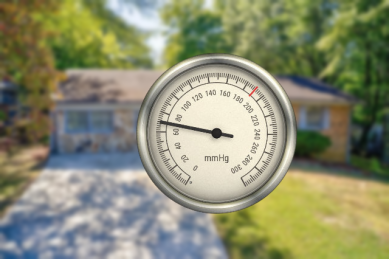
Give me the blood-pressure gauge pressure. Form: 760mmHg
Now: 70mmHg
